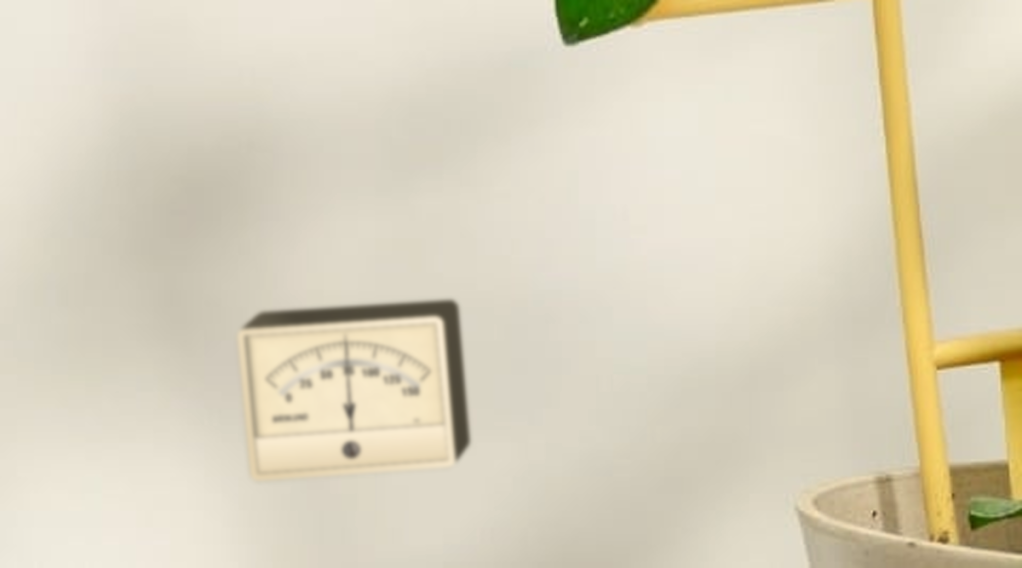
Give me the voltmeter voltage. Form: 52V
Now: 75V
